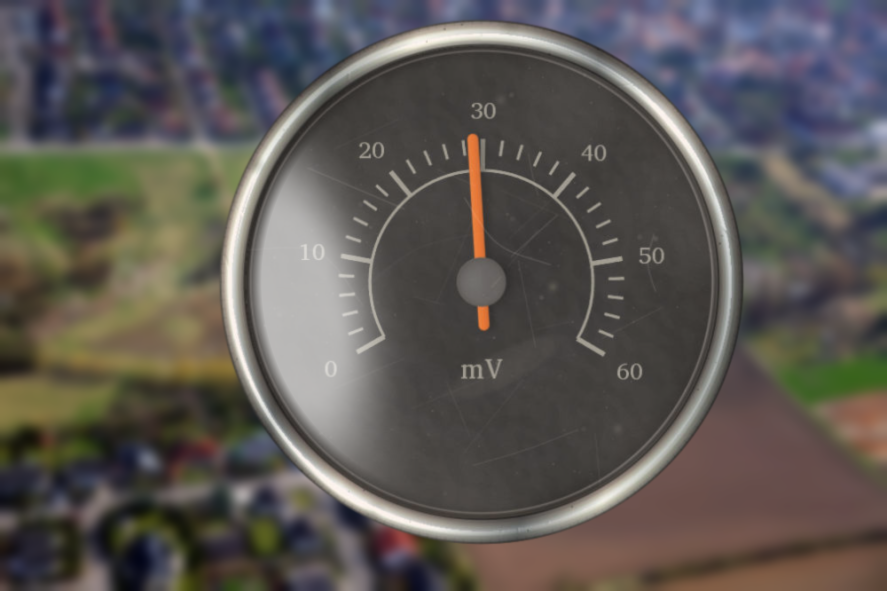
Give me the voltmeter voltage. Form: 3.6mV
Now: 29mV
